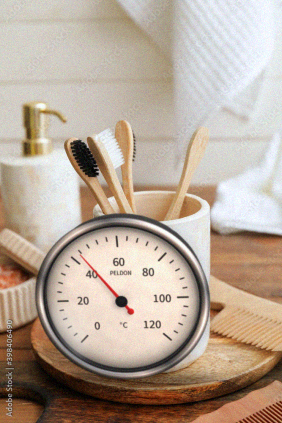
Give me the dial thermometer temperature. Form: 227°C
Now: 44°C
